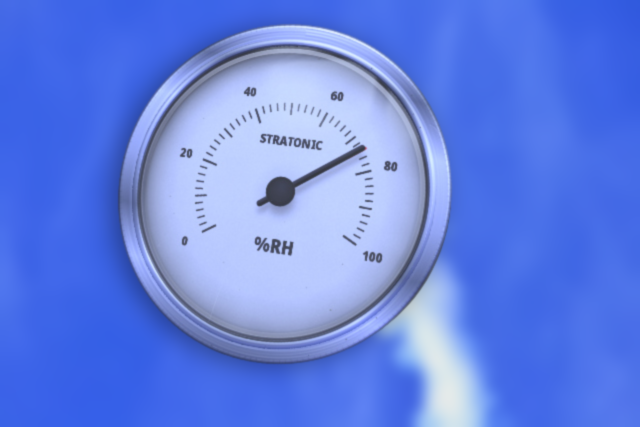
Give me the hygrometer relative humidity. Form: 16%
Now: 74%
